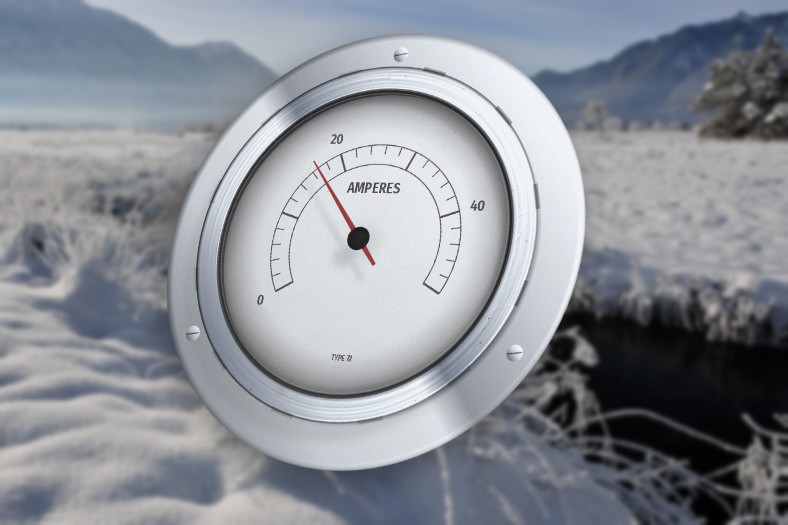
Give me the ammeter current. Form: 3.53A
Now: 17A
